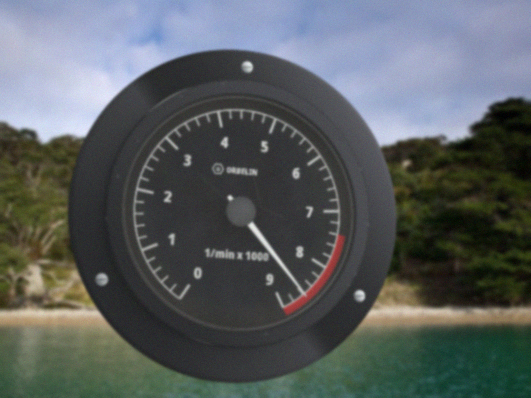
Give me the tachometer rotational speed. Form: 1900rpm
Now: 8600rpm
